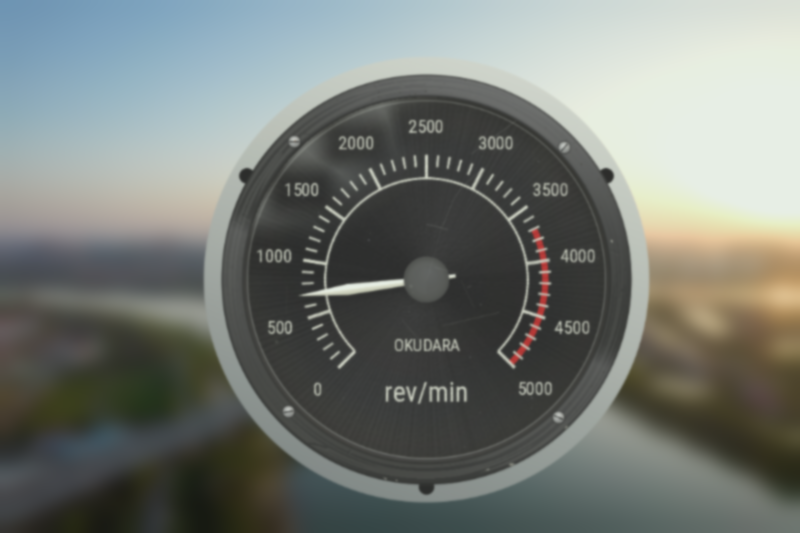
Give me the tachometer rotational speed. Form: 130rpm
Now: 700rpm
